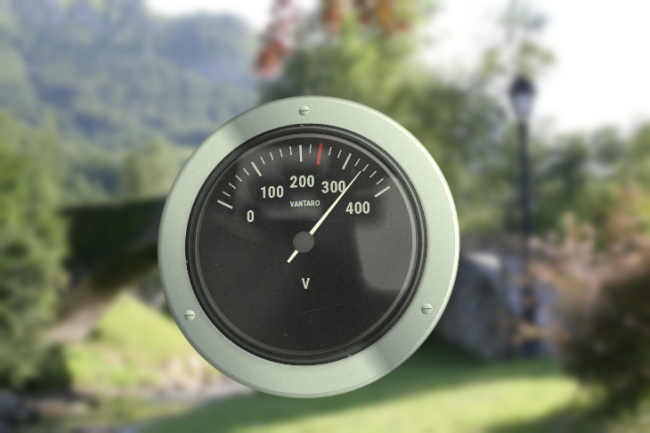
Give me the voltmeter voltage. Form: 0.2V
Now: 340V
